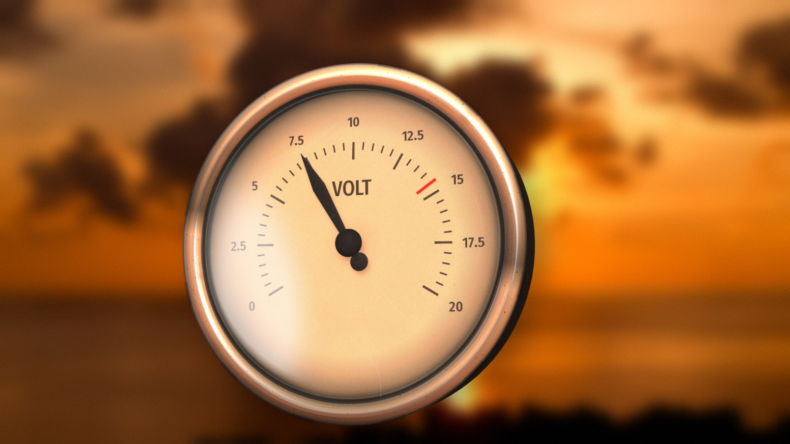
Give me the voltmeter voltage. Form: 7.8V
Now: 7.5V
